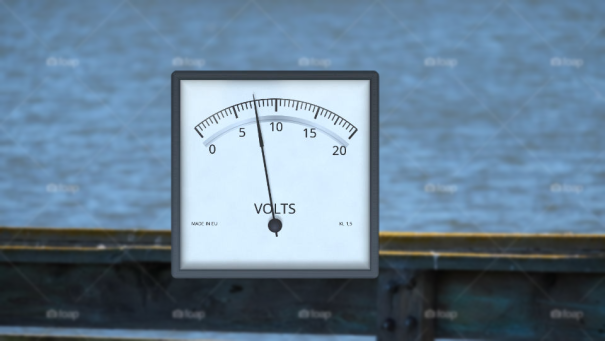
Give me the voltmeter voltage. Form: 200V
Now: 7.5V
